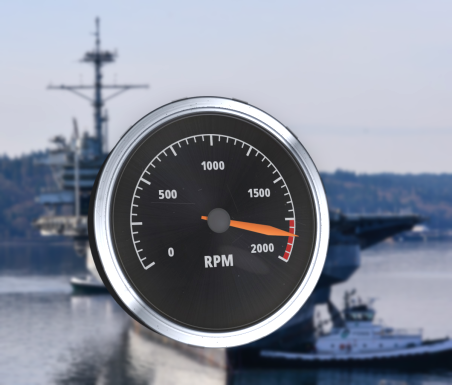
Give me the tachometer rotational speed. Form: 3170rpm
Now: 1850rpm
